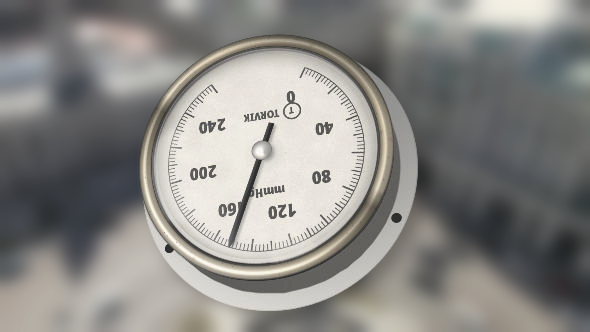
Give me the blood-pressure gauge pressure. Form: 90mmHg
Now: 150mmHg
